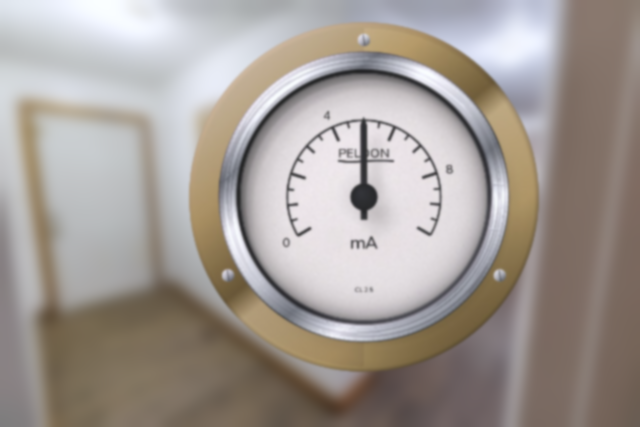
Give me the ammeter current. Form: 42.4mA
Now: 5mA
